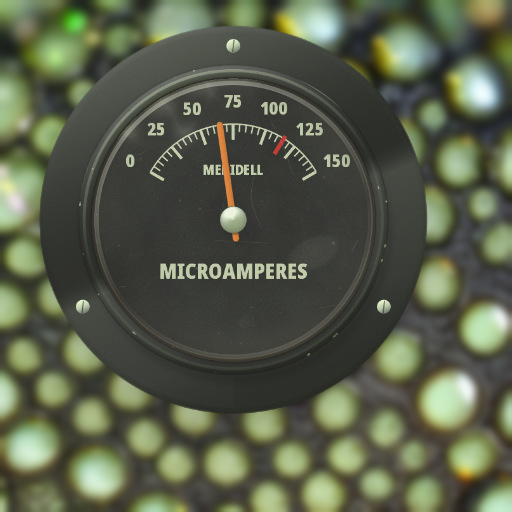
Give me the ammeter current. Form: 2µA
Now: 65µA
